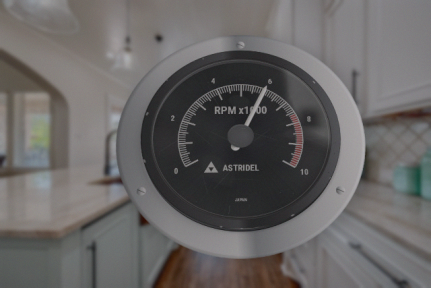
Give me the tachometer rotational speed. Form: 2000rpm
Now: 6000rpm
